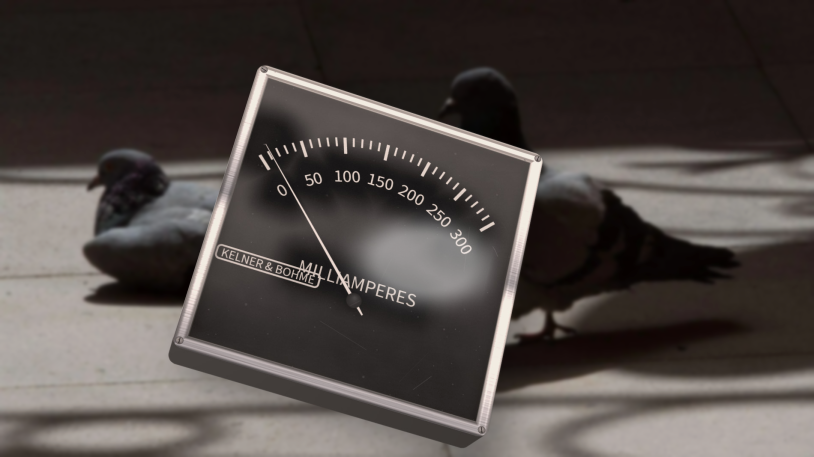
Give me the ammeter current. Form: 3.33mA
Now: 10mA
